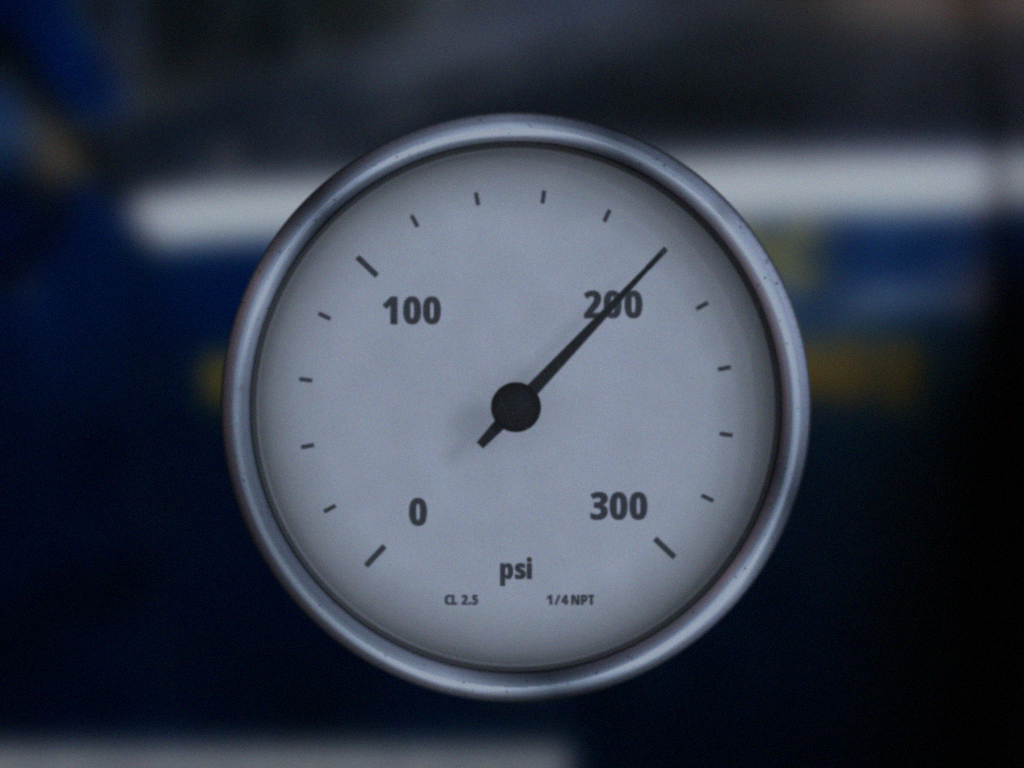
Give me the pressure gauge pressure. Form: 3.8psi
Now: 200psi
